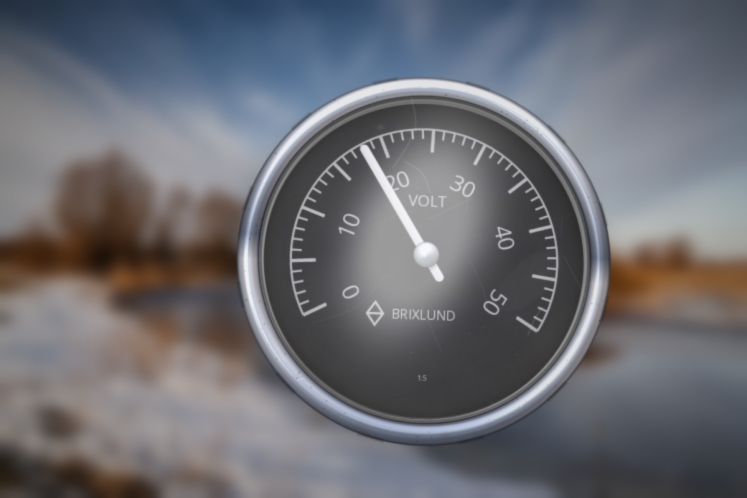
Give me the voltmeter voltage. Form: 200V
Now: 18V
